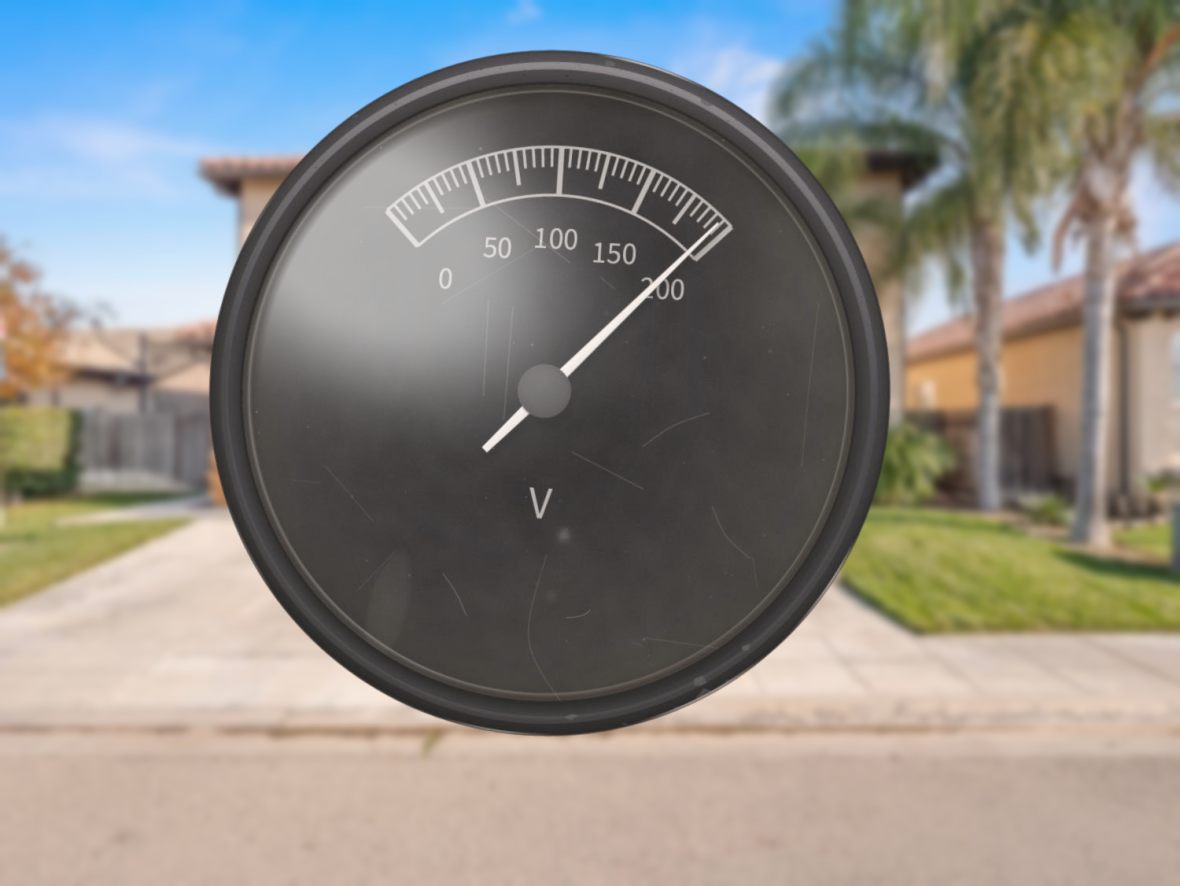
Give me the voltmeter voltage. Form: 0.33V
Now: 195V
